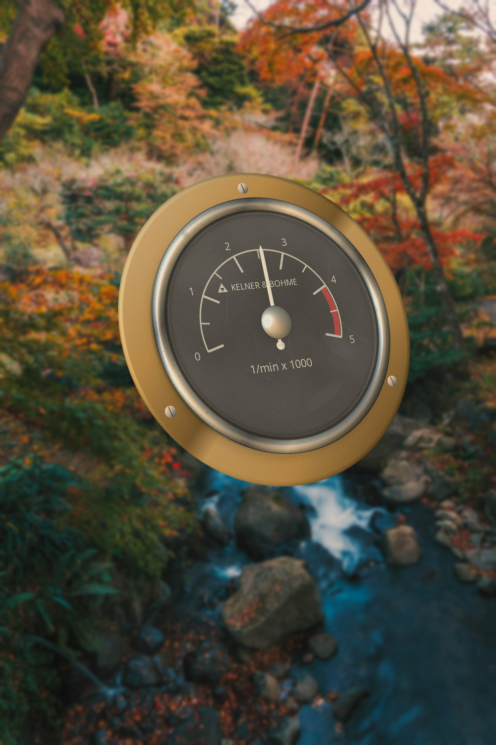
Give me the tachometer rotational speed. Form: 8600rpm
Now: 2500rpm
